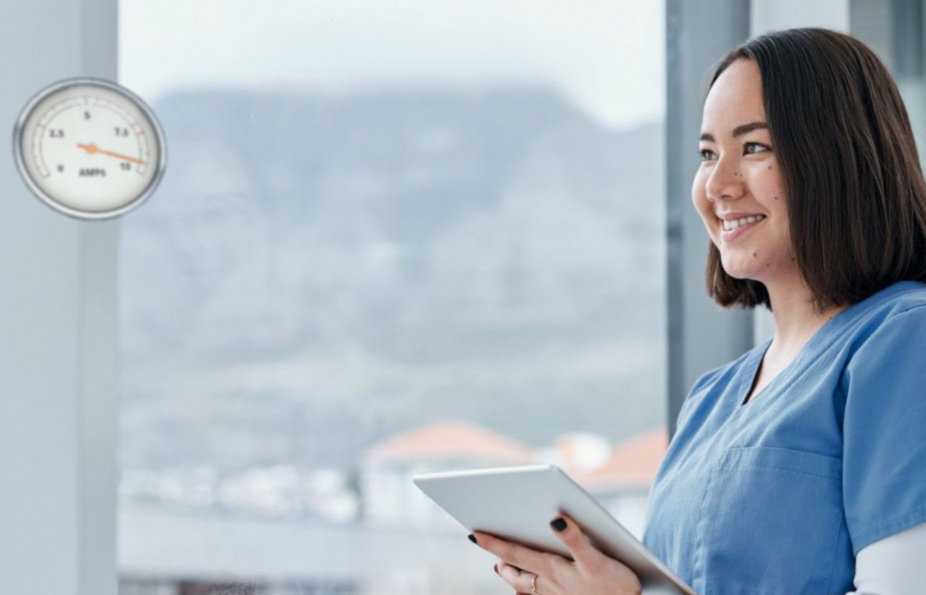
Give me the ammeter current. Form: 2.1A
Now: 9.5A
